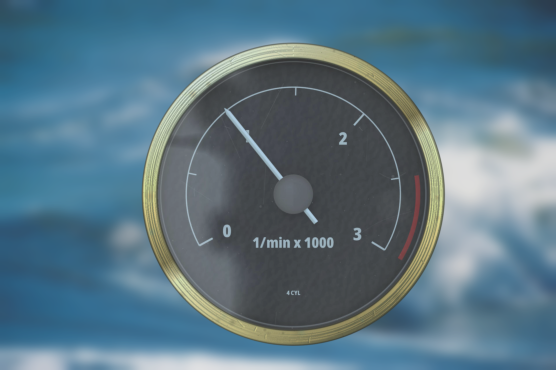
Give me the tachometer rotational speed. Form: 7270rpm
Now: 1000rpm
